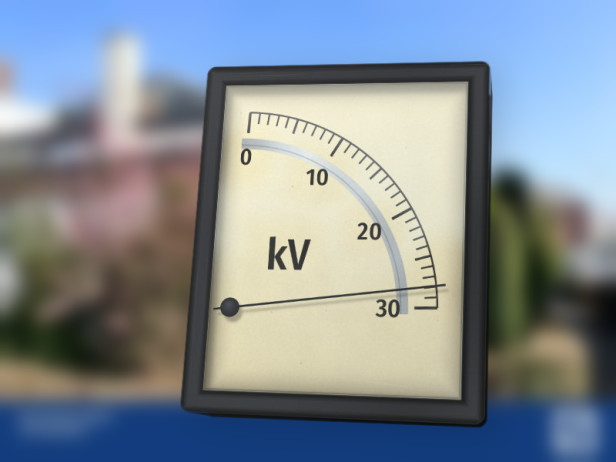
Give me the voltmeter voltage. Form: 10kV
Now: 28kV
